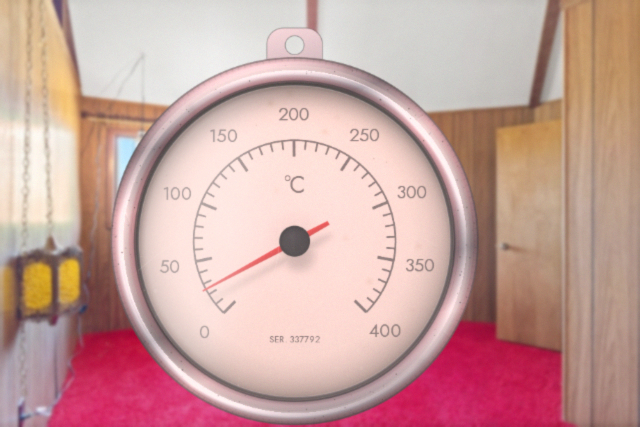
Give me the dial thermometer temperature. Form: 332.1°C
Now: 25°C
